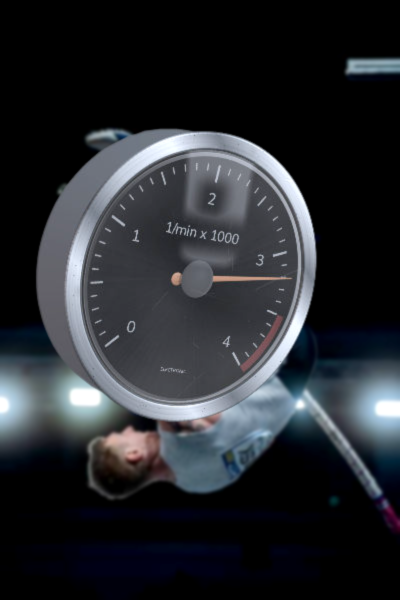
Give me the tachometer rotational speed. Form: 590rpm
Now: 3200rpm
